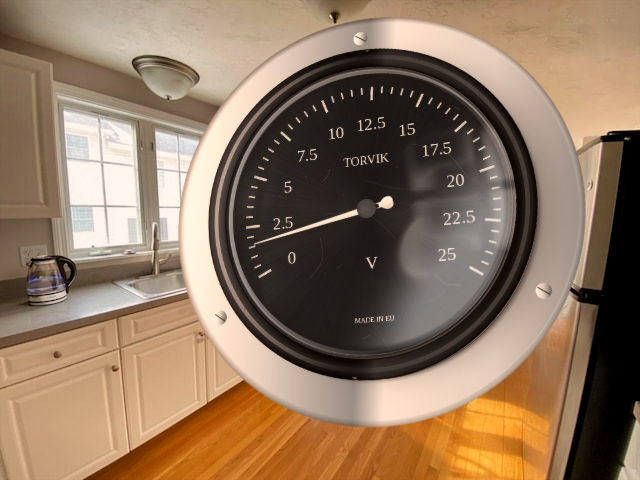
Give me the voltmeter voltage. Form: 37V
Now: 1.5V
